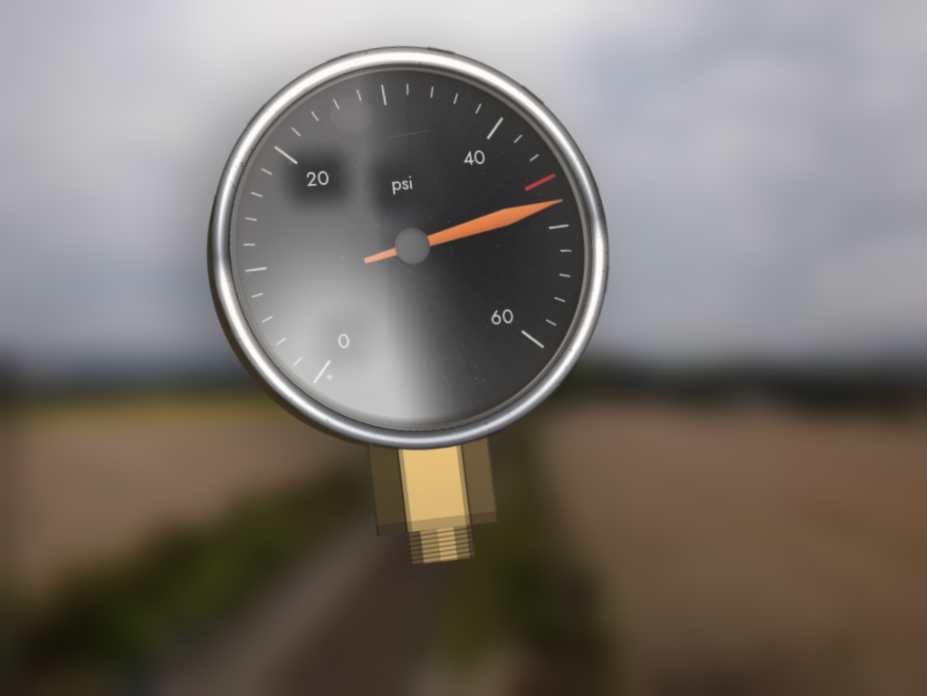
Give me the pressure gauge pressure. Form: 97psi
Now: 48psi
